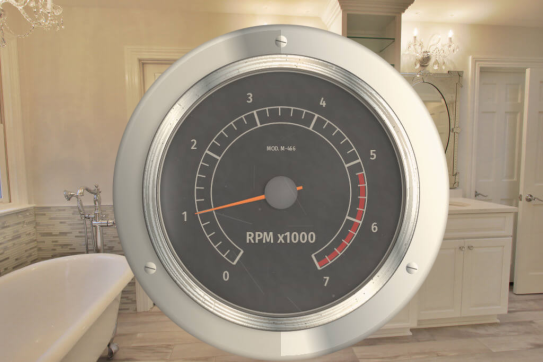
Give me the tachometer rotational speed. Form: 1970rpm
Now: 1000rpm
